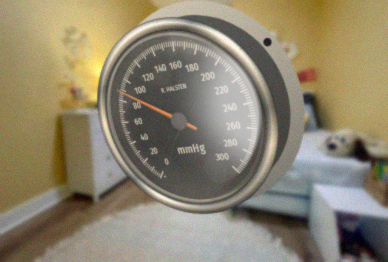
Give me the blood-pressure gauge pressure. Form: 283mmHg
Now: 90mmHg
